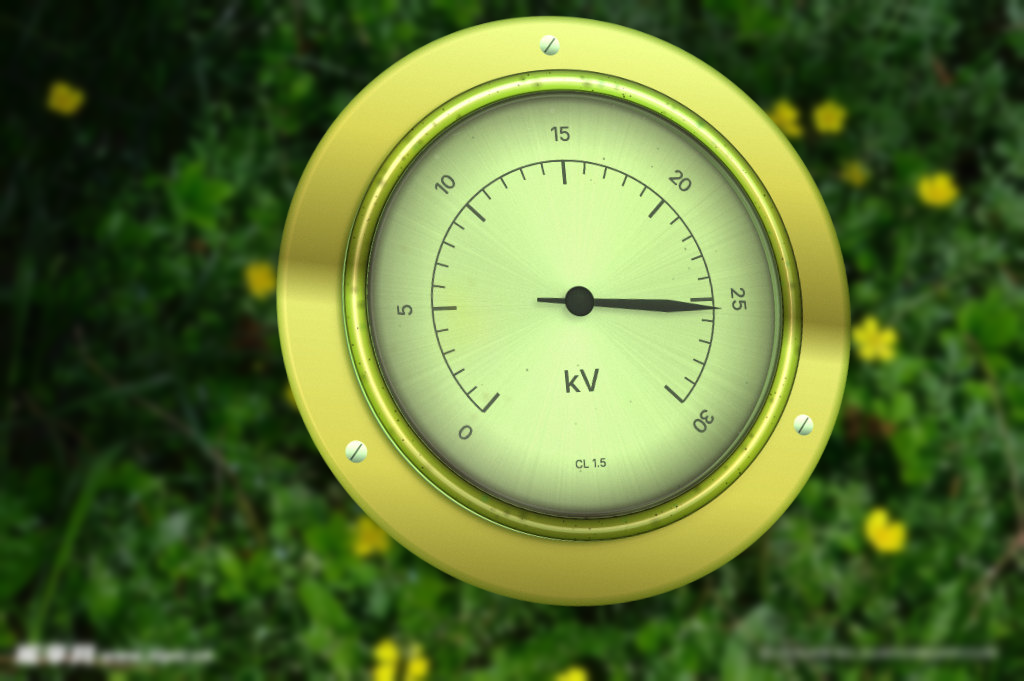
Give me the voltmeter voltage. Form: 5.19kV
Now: 25.5kV
